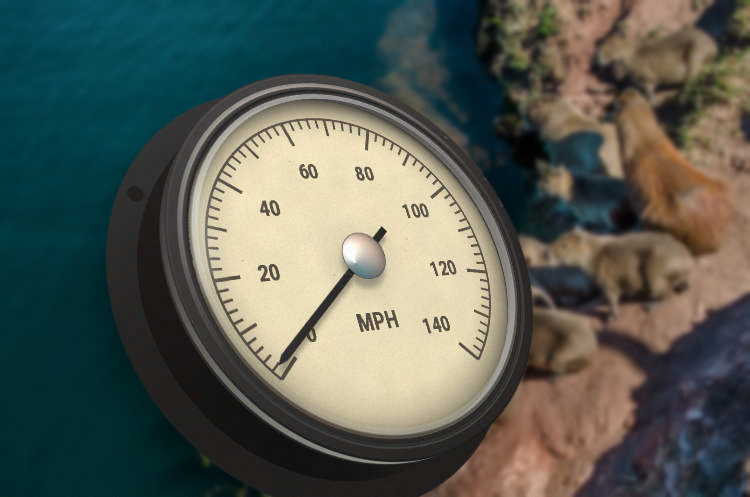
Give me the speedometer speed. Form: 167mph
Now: 2mph
